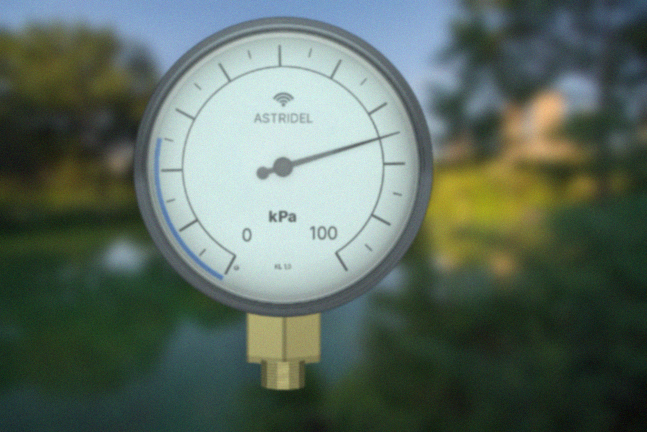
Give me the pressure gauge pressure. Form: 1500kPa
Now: 75kPa
